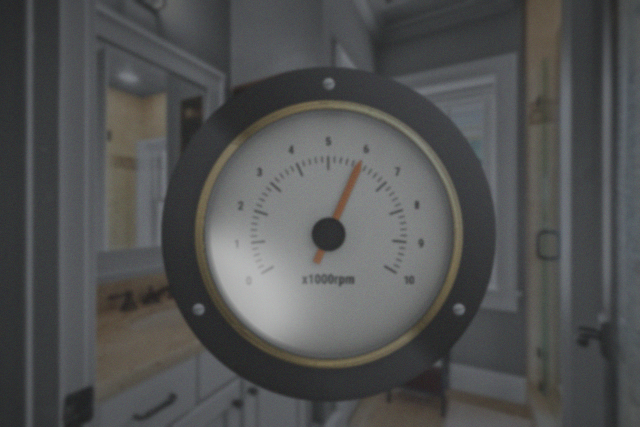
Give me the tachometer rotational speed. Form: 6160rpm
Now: 6000rpm
